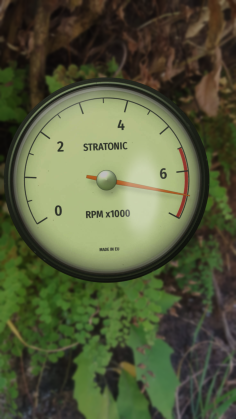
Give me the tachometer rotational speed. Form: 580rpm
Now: 6500rpm
